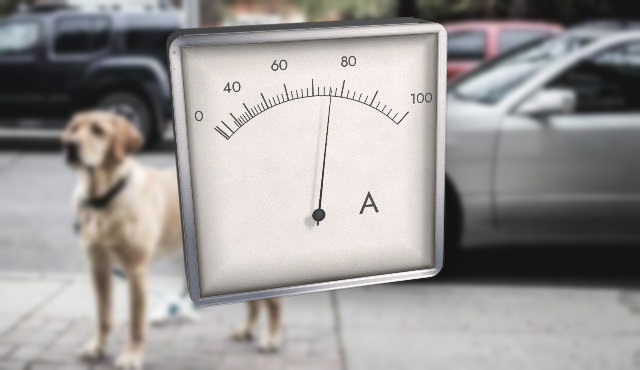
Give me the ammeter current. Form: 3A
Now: 76A
